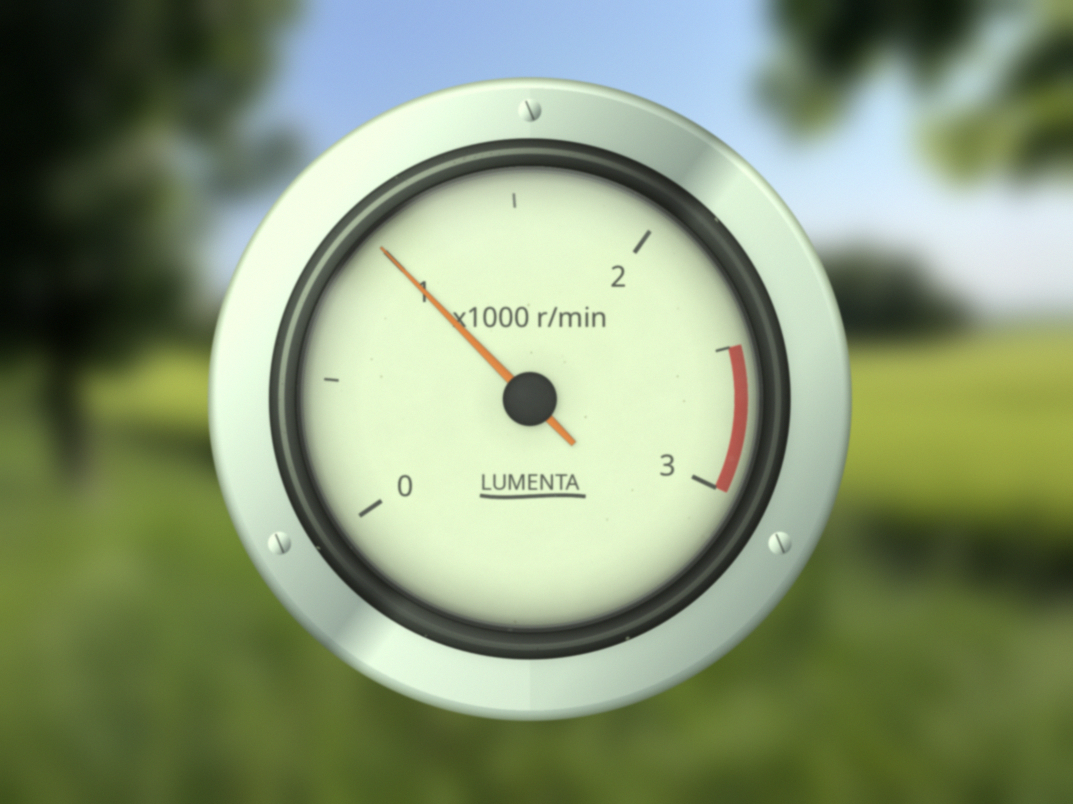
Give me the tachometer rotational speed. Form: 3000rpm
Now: 1000rpm
